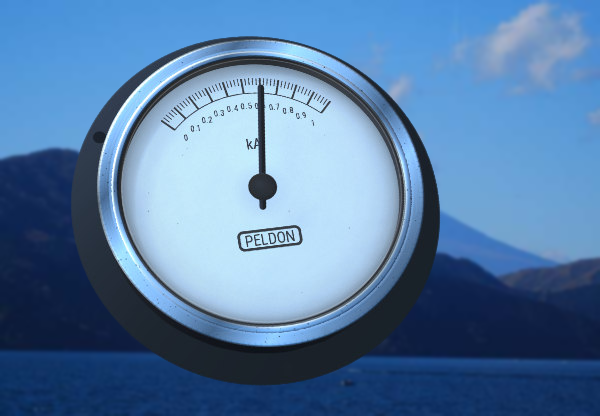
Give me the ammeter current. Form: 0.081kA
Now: 0.6kA
